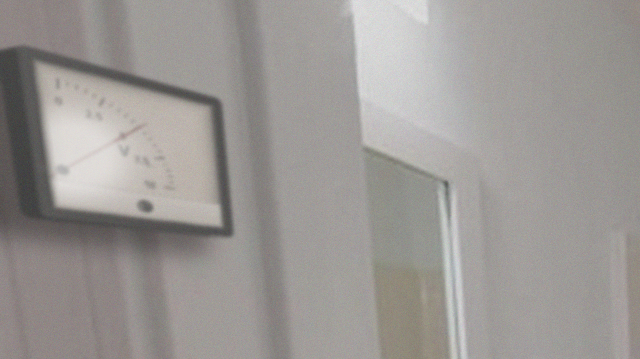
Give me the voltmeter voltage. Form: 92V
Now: 5V
